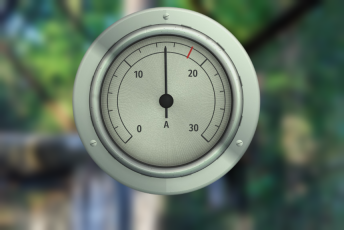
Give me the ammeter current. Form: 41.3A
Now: 15A
